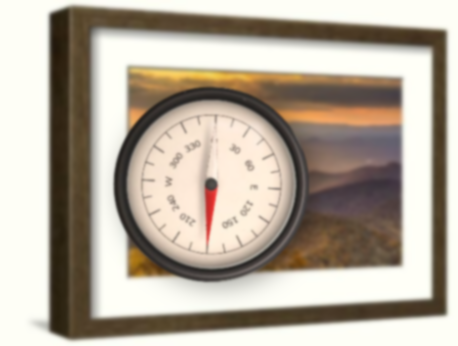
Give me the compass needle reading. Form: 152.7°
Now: 180°
